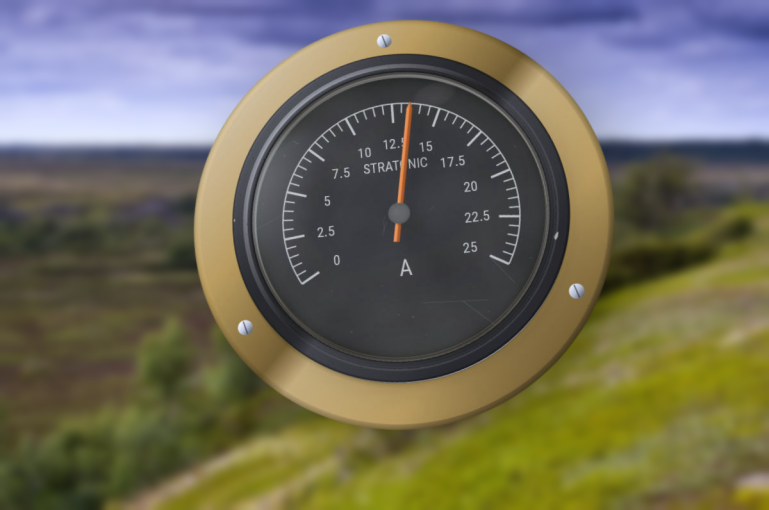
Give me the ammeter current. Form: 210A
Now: 13.5A
